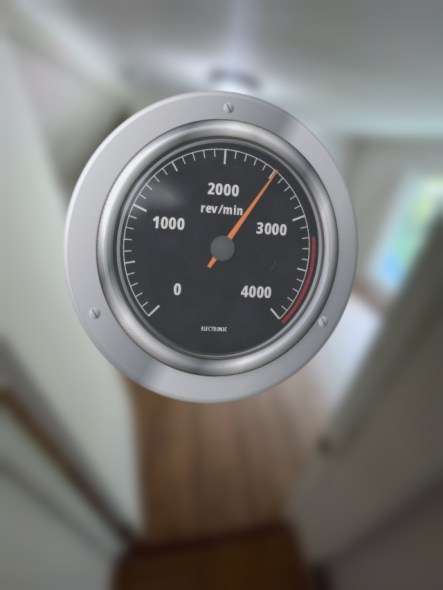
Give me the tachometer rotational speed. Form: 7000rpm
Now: 2500rpm
